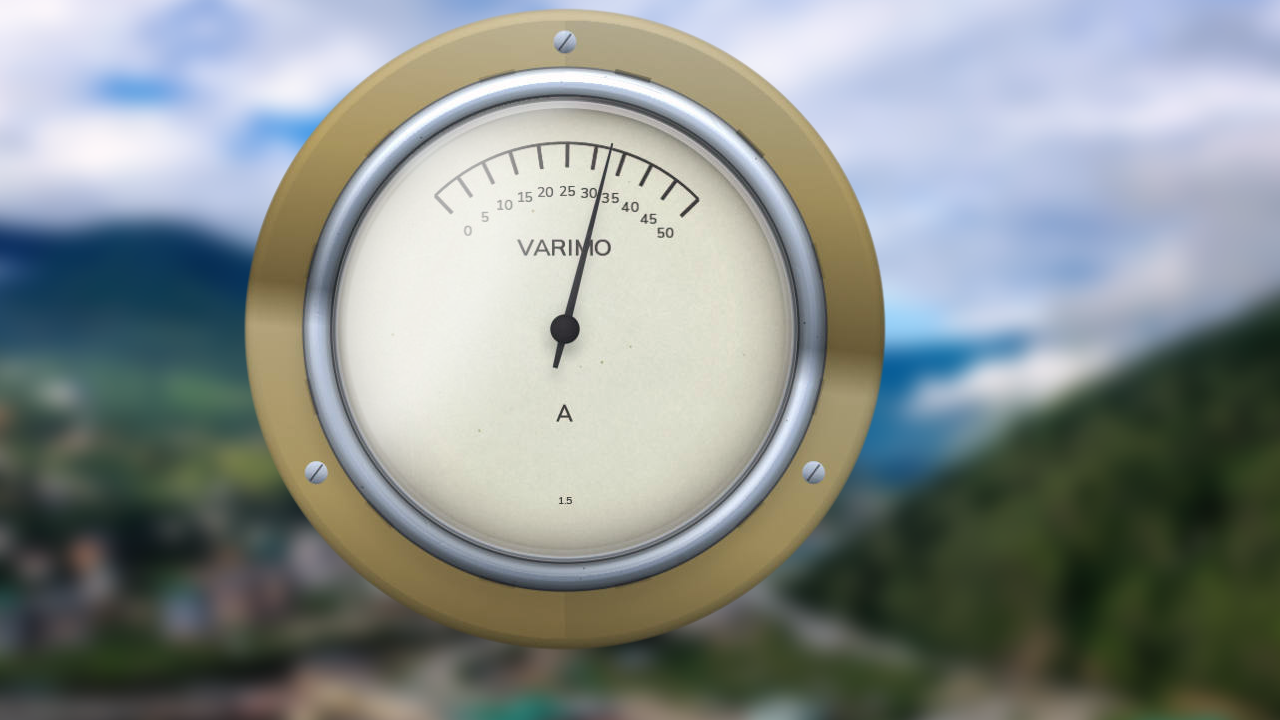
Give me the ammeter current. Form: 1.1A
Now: 32.5A
